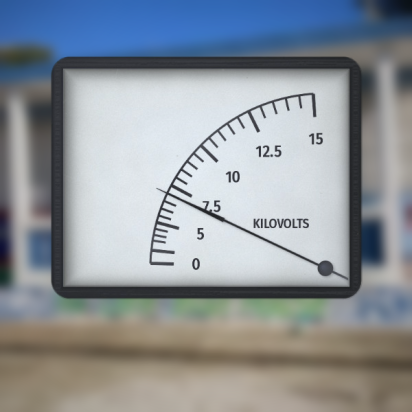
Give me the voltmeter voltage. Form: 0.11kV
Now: 7kV
